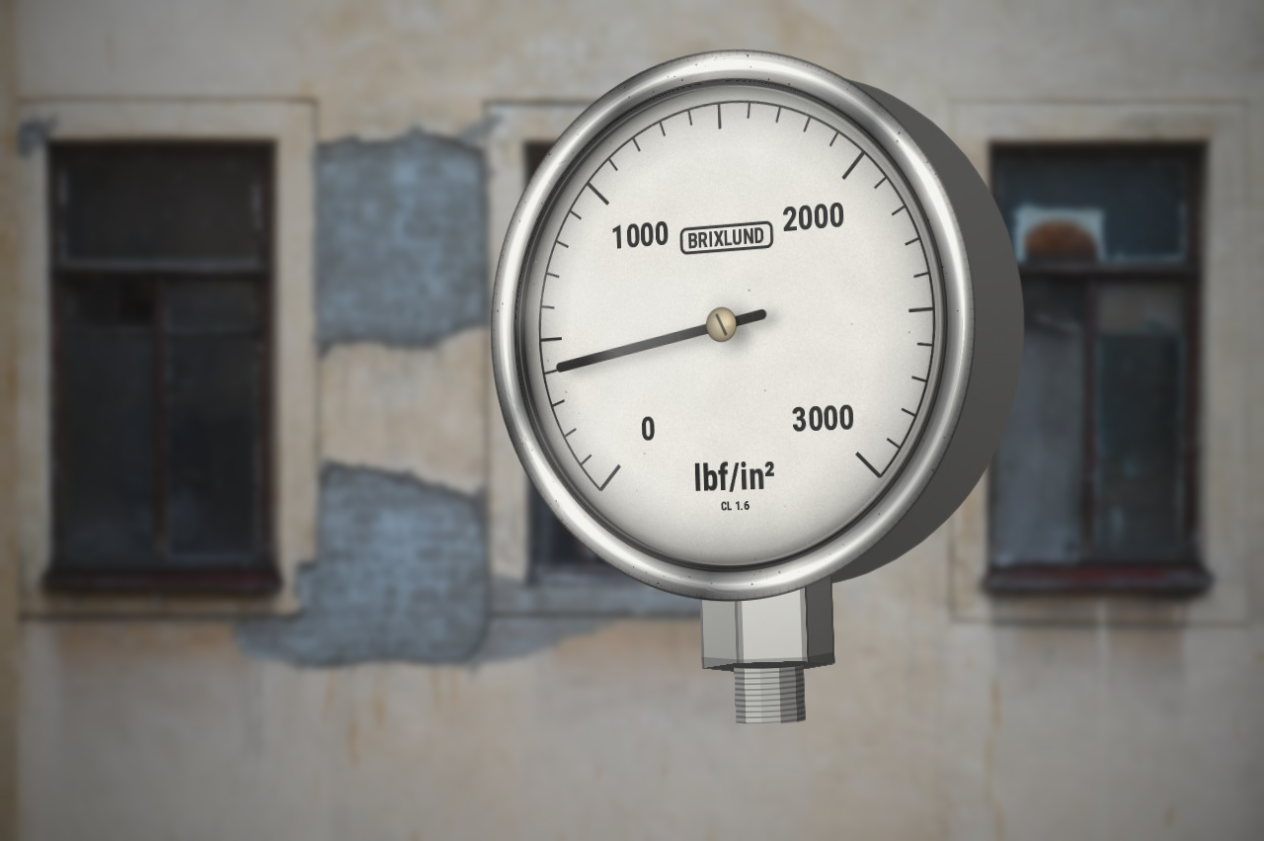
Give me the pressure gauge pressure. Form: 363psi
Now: 400psi
